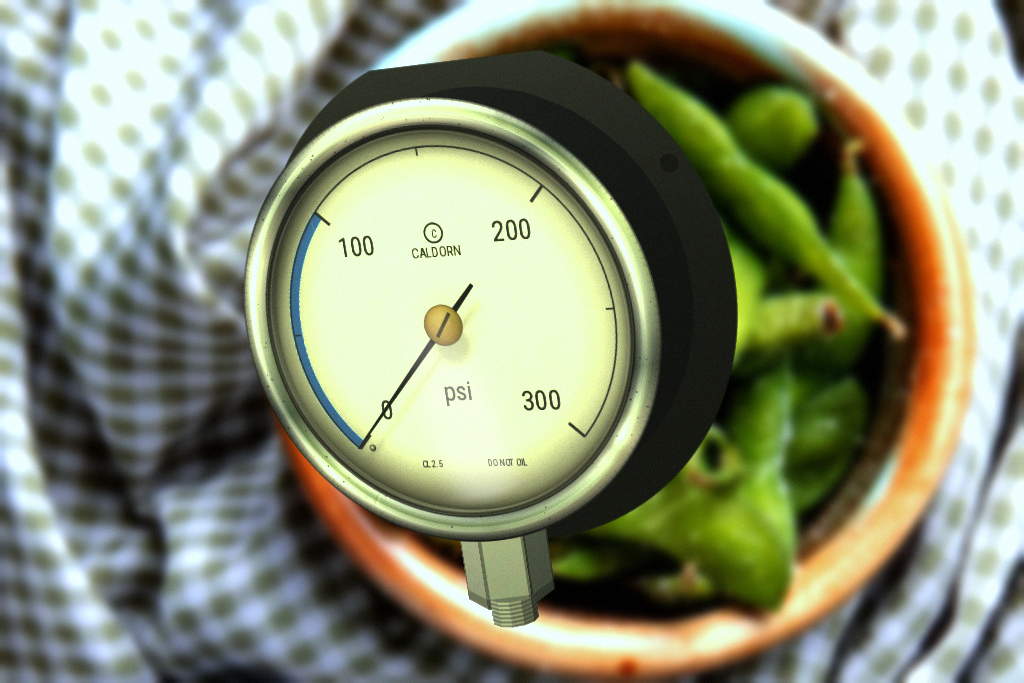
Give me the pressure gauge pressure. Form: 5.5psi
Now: 0psi
